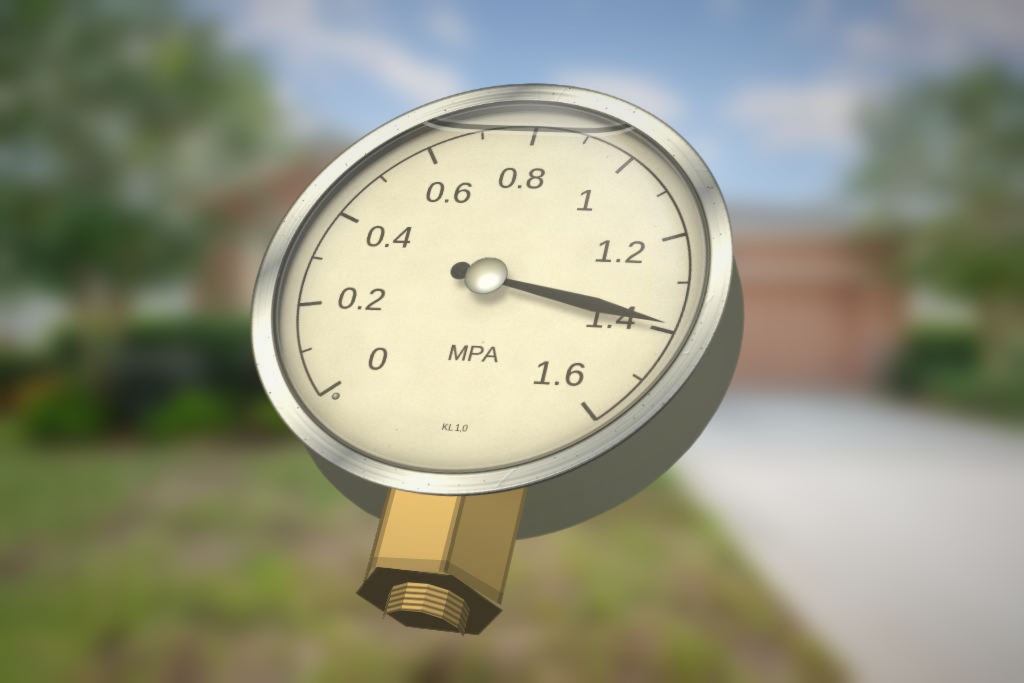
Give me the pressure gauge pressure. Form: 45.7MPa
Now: 1.4MPa
